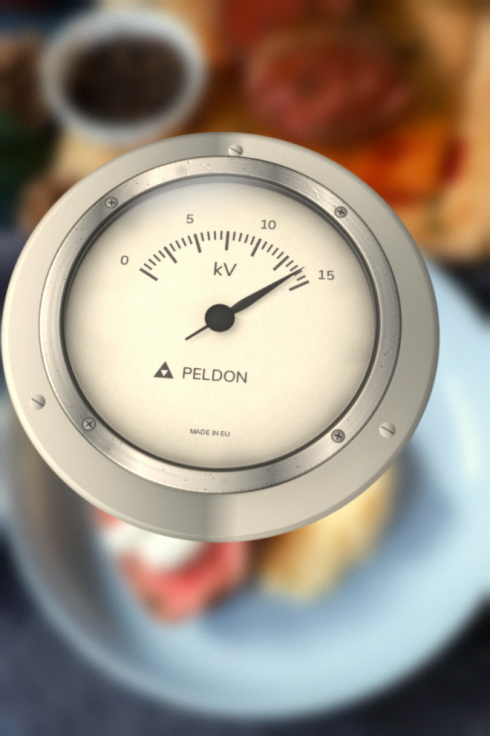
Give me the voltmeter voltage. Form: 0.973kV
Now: 14kV
